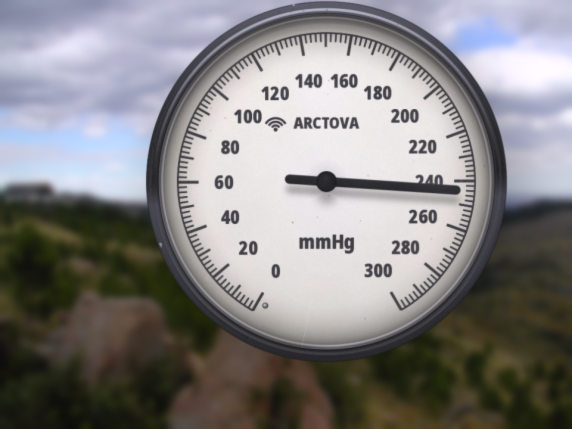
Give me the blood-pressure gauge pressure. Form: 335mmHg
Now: 244mmHg
